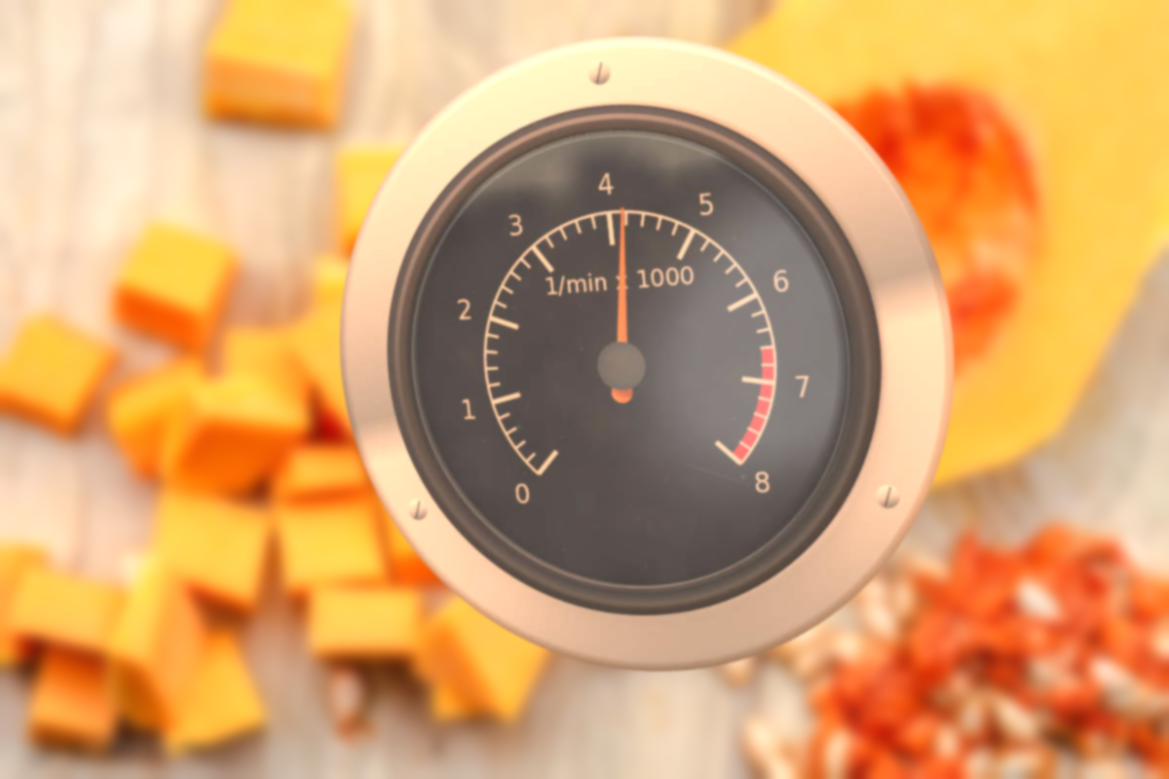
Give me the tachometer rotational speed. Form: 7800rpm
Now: 4200rpm
